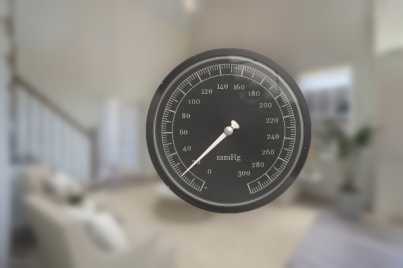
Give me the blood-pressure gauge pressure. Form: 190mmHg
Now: 20mmHg
